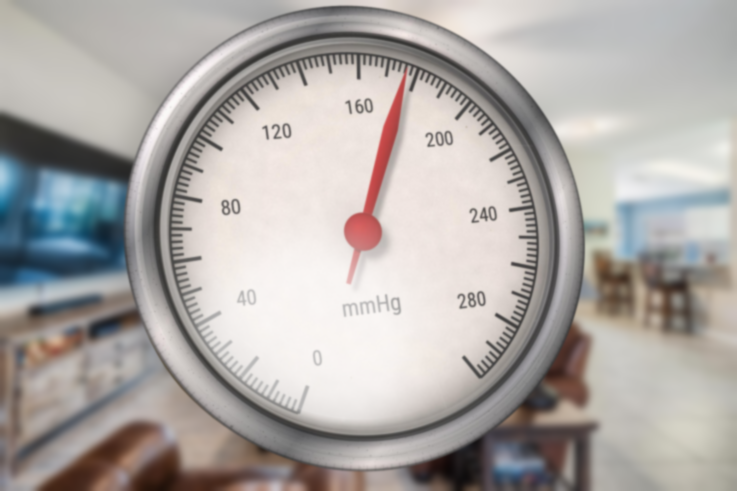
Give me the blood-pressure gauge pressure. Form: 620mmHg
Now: 176mmHg
